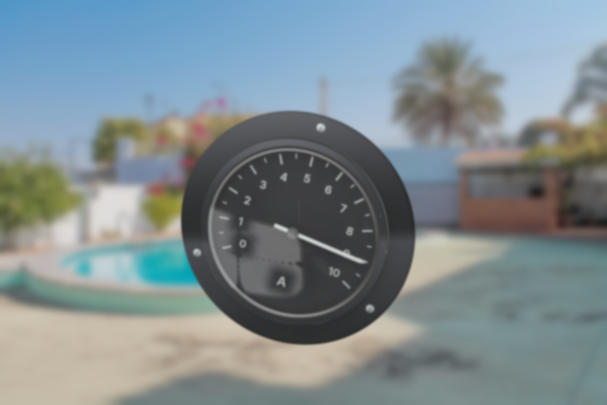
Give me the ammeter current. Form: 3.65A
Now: 9A
